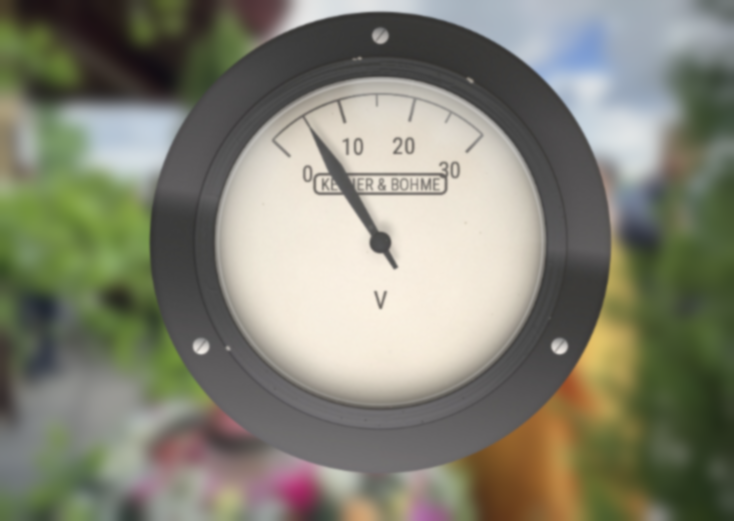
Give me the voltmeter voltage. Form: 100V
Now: 5V
